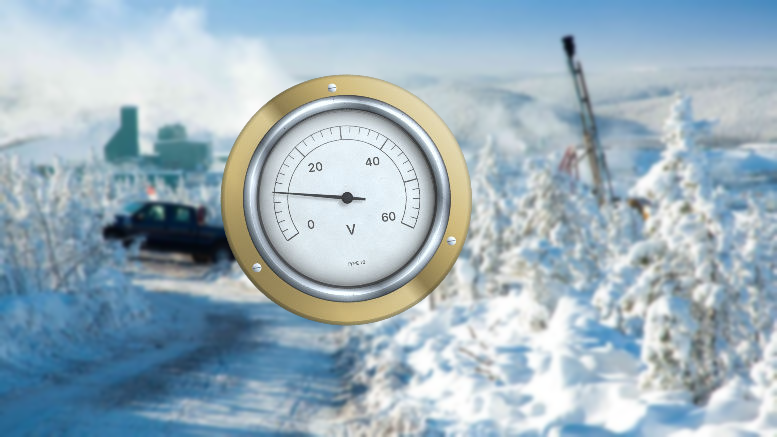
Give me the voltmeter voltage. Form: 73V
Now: 10V
